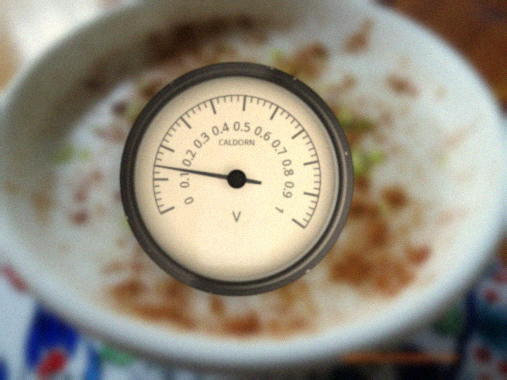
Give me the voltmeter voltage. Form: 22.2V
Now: 0.14V
